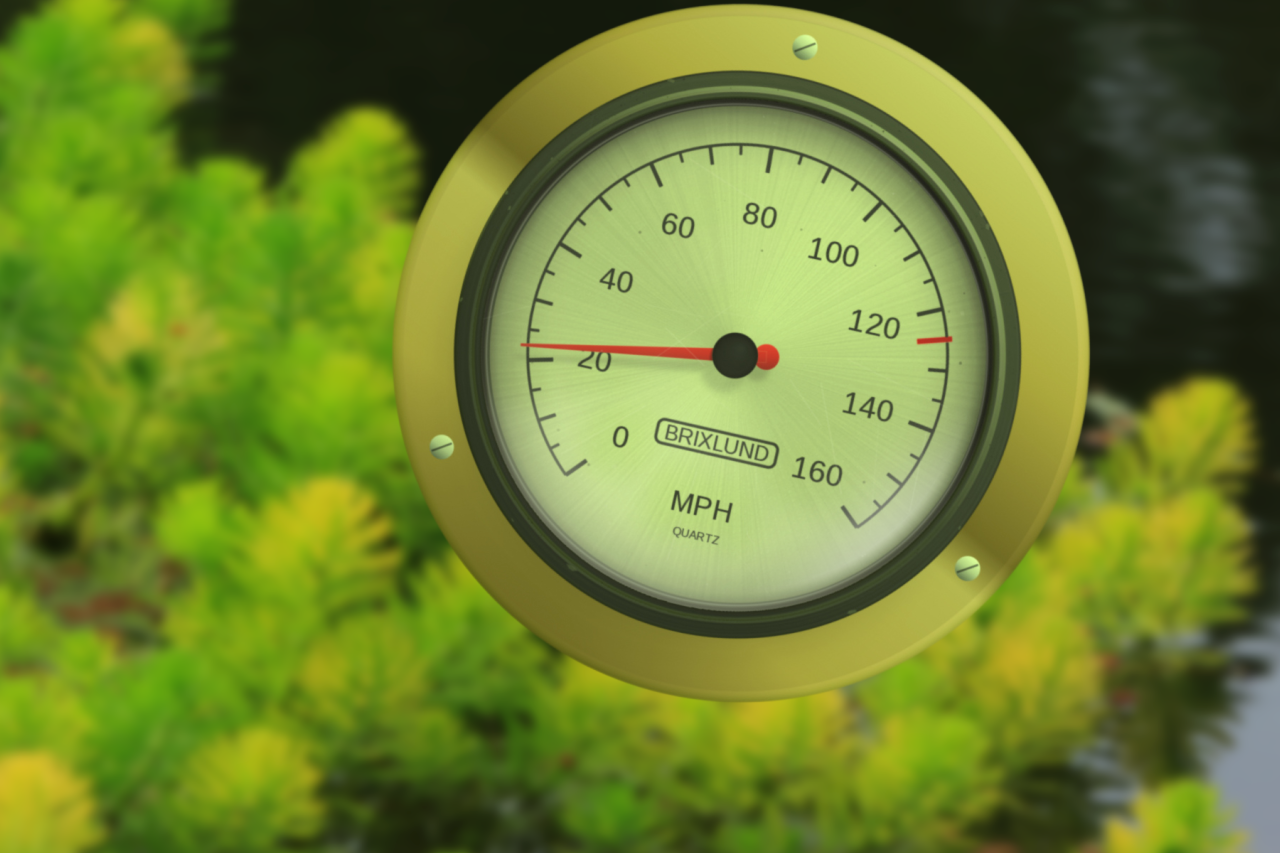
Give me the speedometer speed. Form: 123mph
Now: 22.5mph
